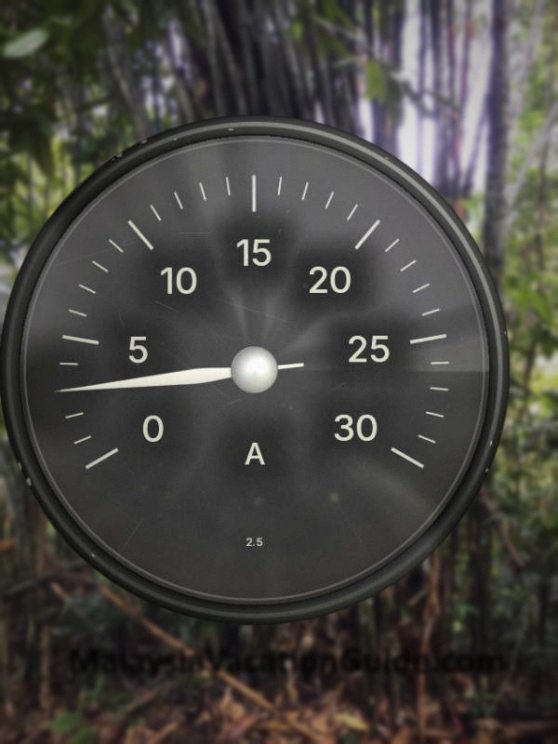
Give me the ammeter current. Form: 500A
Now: 3A
